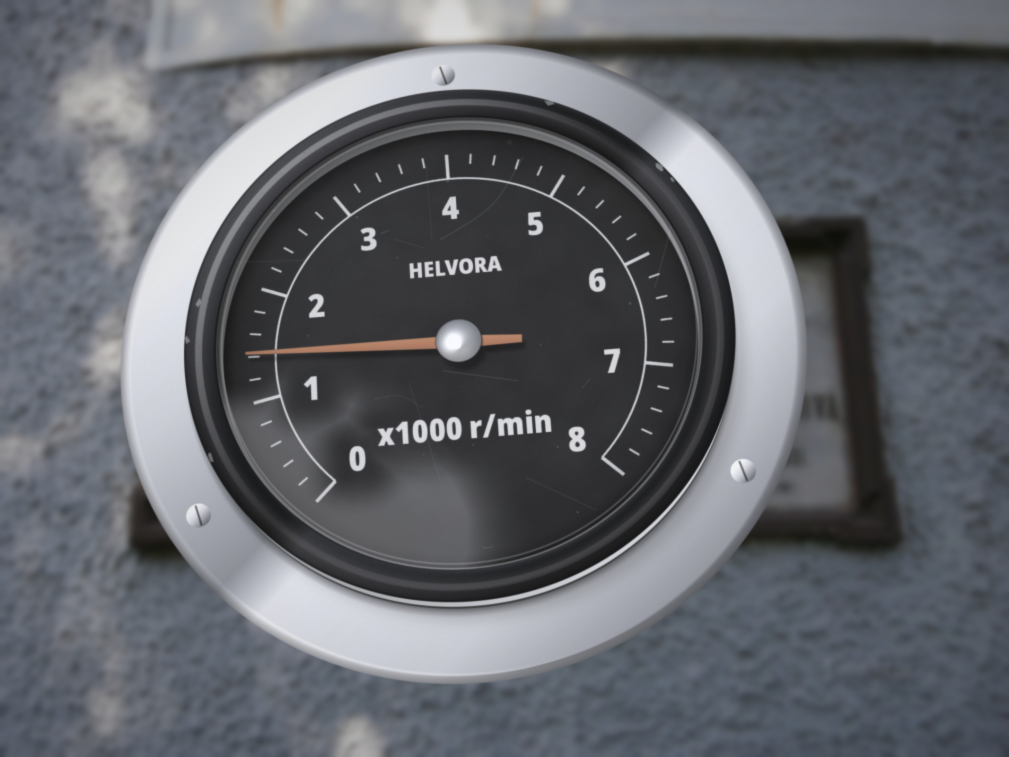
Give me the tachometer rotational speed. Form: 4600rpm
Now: 1400rpm
